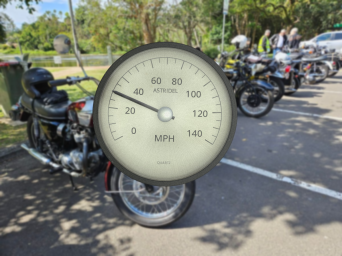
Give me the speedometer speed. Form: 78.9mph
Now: 30mph
